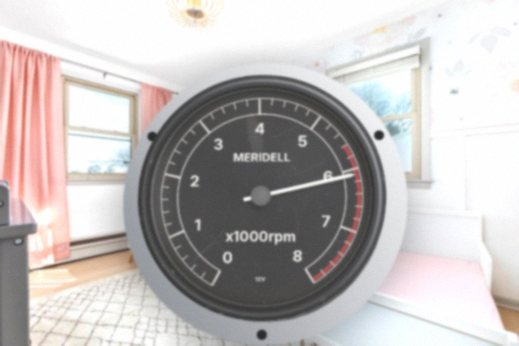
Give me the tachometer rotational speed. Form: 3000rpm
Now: 6100rpm
